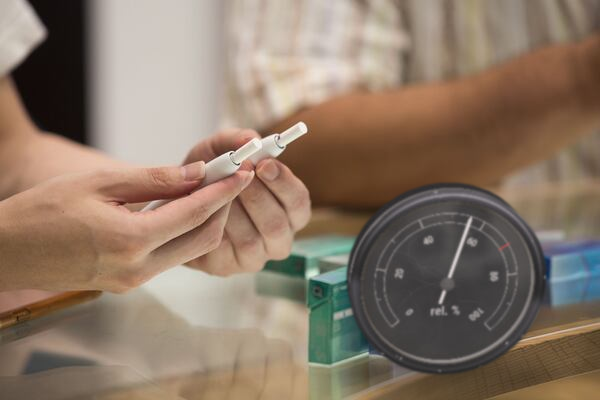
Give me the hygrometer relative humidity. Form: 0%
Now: 55%
